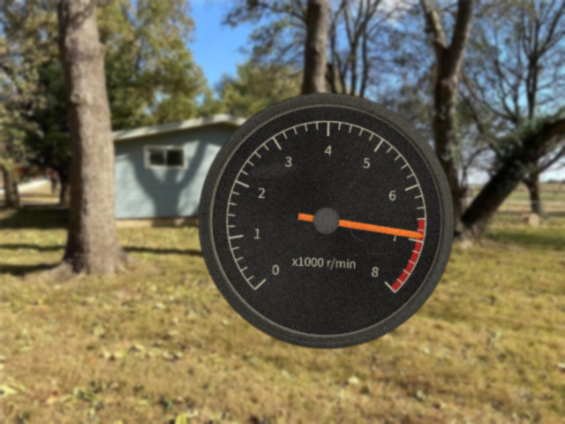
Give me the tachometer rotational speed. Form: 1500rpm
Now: 6900rpm
